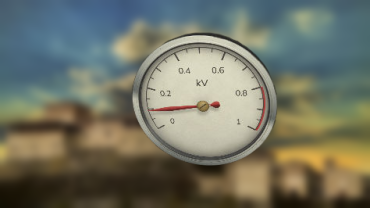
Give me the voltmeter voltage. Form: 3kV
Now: 0.1kV
